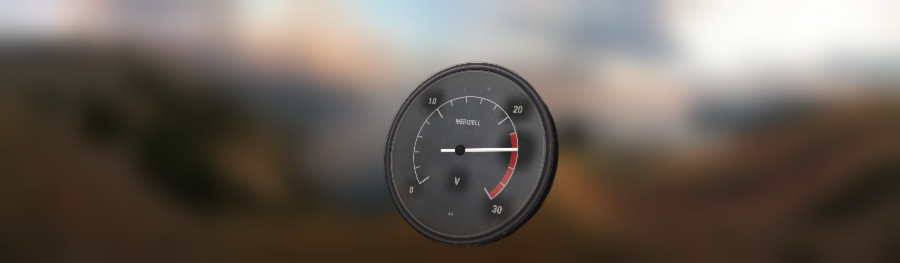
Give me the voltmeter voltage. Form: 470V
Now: 24V
